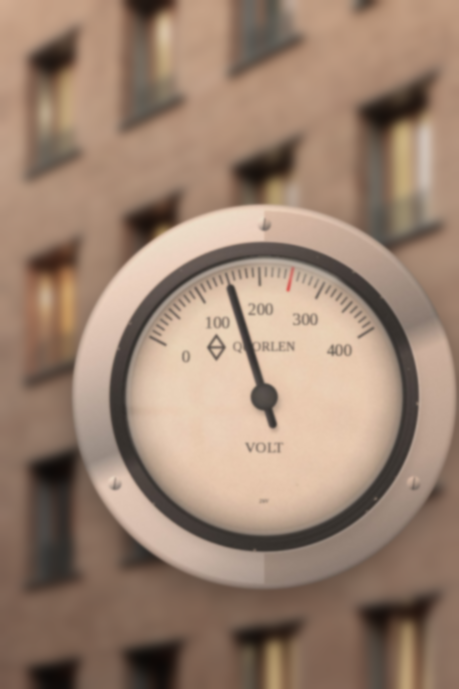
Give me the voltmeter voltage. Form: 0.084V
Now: 150V
